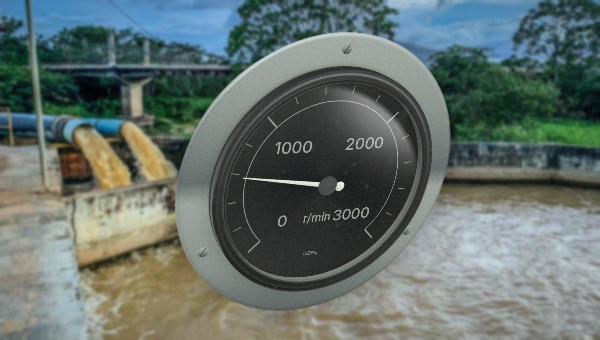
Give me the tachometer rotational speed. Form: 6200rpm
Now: 600rpm
